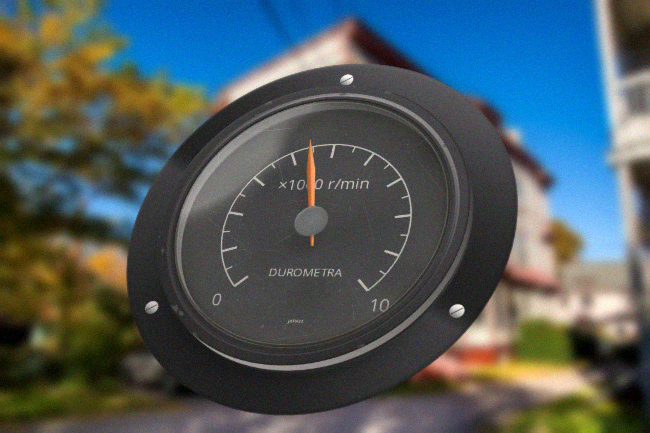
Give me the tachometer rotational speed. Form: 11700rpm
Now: 4500rpm
